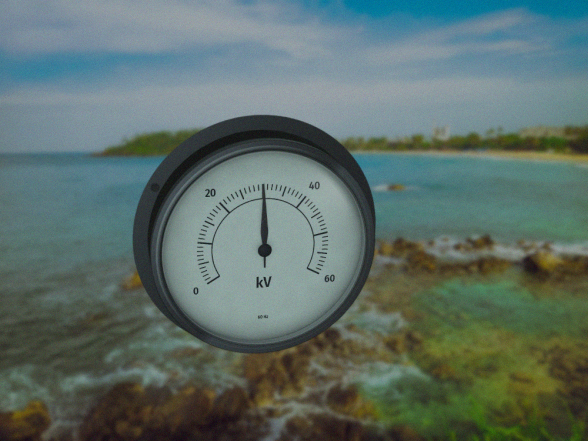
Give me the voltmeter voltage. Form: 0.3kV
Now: 30kV
